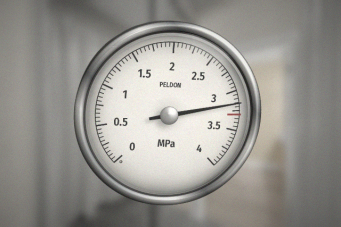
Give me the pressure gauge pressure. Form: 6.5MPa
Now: 3.15MPa
